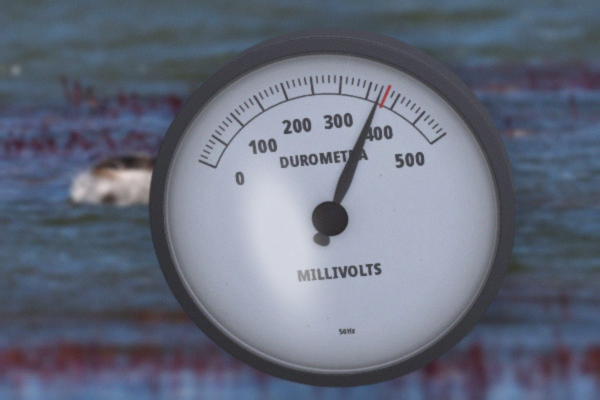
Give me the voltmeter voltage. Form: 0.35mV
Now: 370mV
